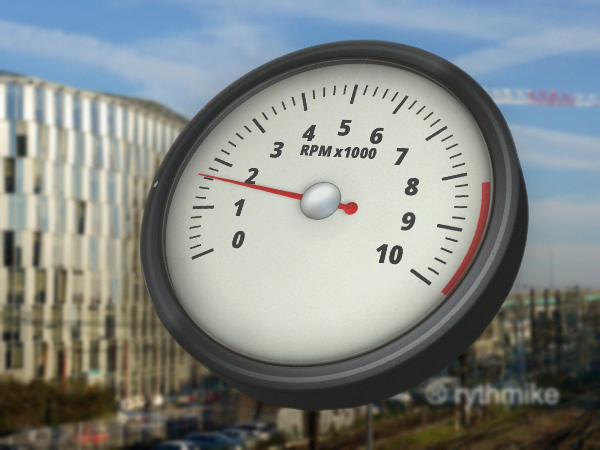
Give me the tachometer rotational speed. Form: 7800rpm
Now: 1600rpm
